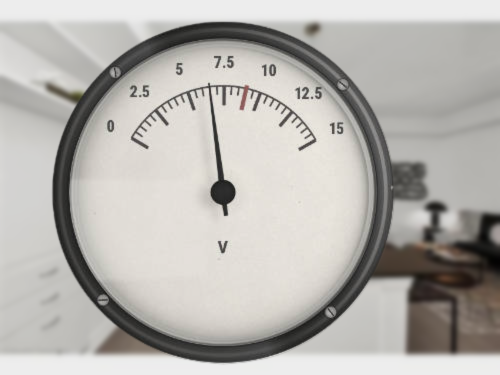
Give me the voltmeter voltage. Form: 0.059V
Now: 6.5V
